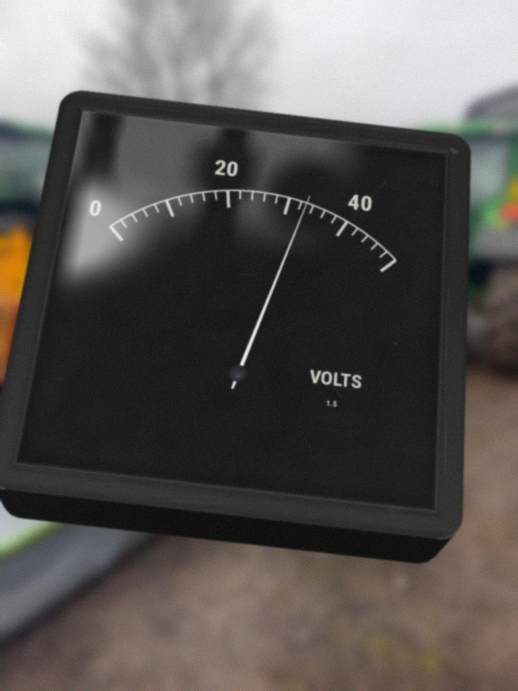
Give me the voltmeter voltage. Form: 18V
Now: 33V
